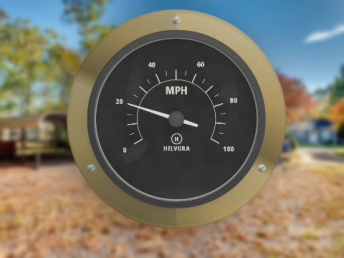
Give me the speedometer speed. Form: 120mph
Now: 20mph
